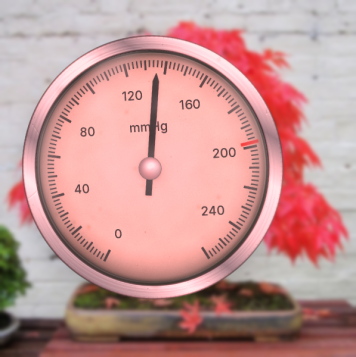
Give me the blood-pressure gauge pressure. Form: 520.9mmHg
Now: 136mmHg
